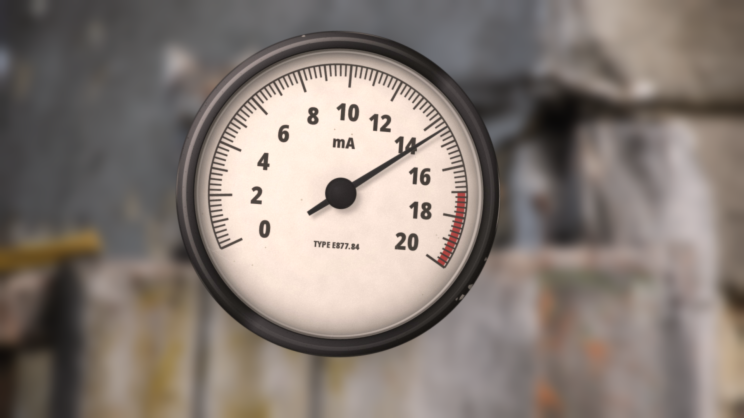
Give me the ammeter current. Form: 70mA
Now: 14.4mA
